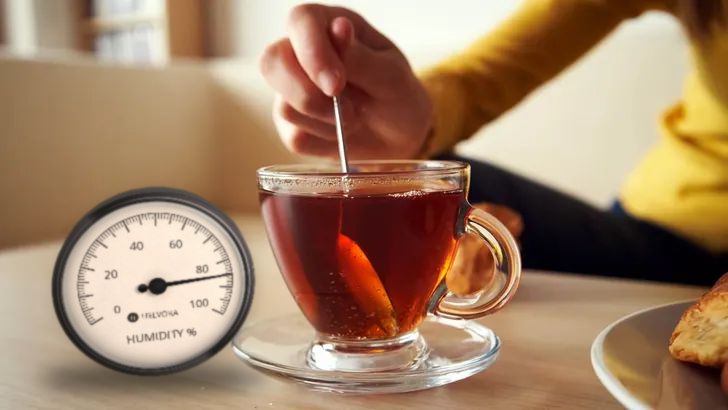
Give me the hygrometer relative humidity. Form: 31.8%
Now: 85%
